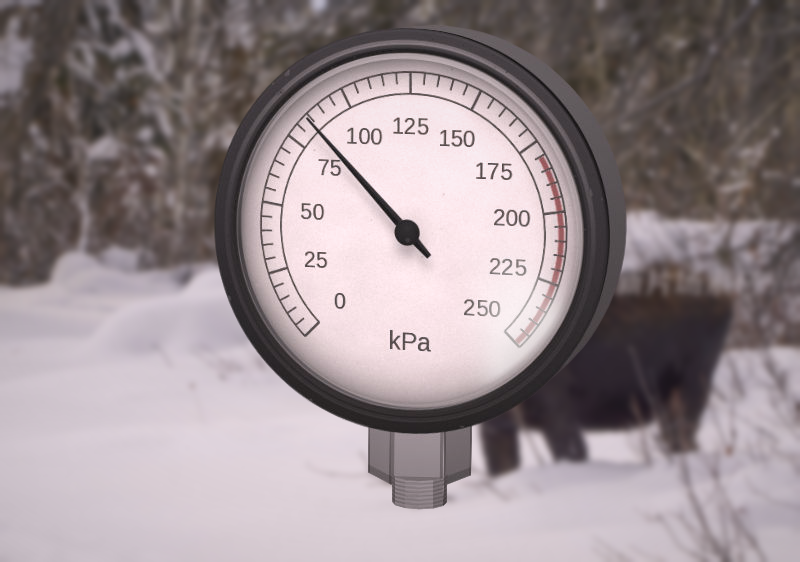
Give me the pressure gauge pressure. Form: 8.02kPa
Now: 85kPa
